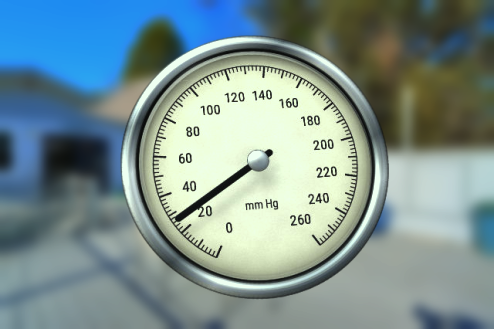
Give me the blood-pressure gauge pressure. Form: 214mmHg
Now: 26mmHg
